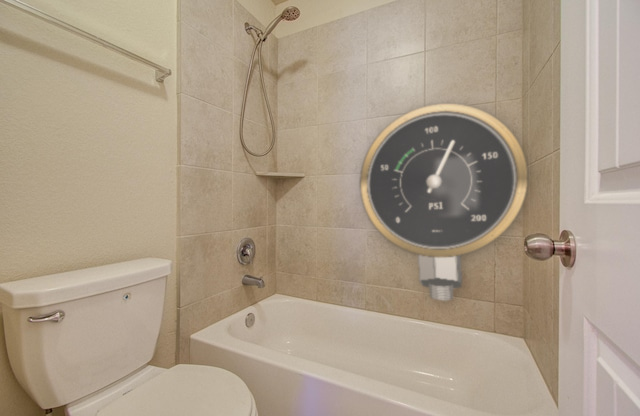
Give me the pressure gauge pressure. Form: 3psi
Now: 120psi
